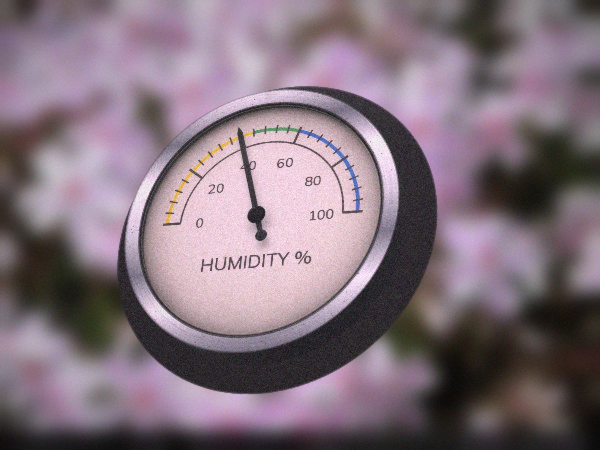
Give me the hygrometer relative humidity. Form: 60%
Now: 40%
